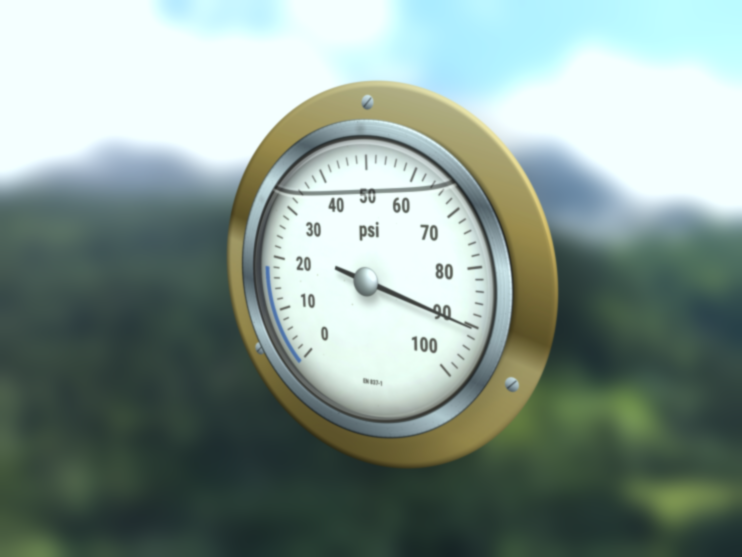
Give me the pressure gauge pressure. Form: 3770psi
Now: 90psi
